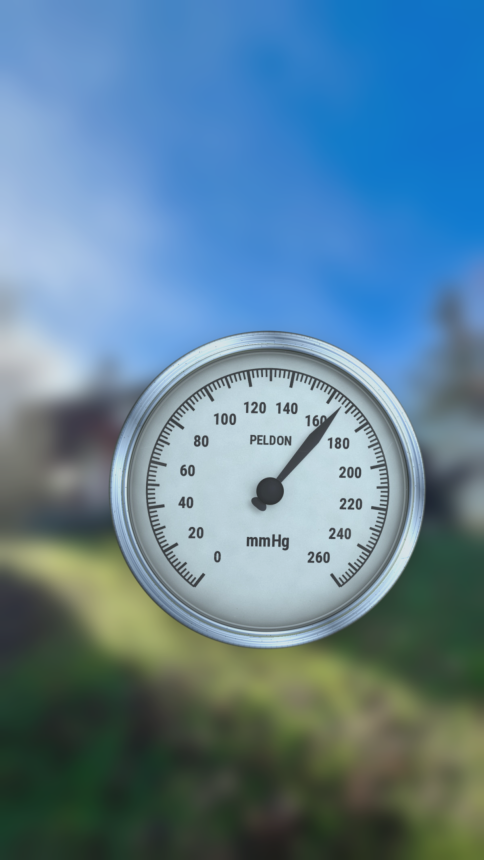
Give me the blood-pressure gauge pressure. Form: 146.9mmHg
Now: 166mmHg
